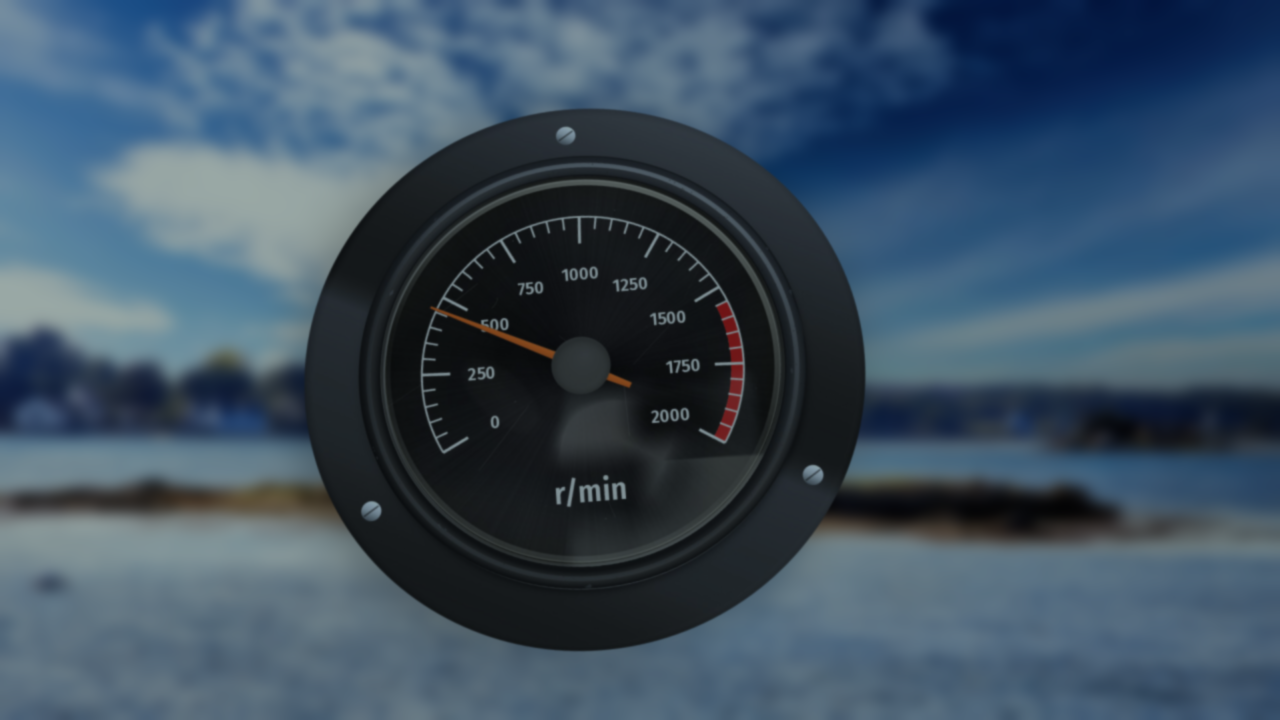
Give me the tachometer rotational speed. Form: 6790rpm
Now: 450rpm
